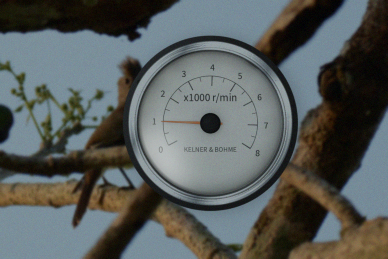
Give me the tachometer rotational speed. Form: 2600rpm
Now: 1000rpm
